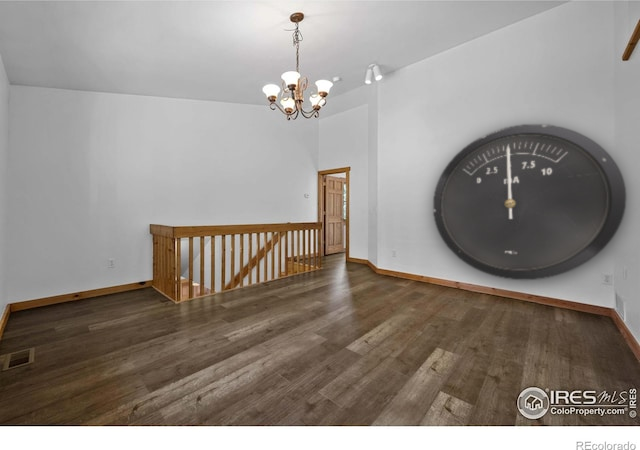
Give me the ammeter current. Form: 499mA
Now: 5mA
